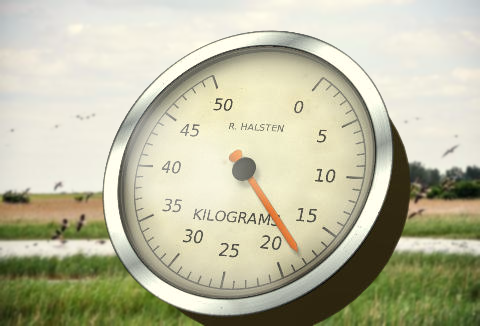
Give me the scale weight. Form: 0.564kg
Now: 18kg
